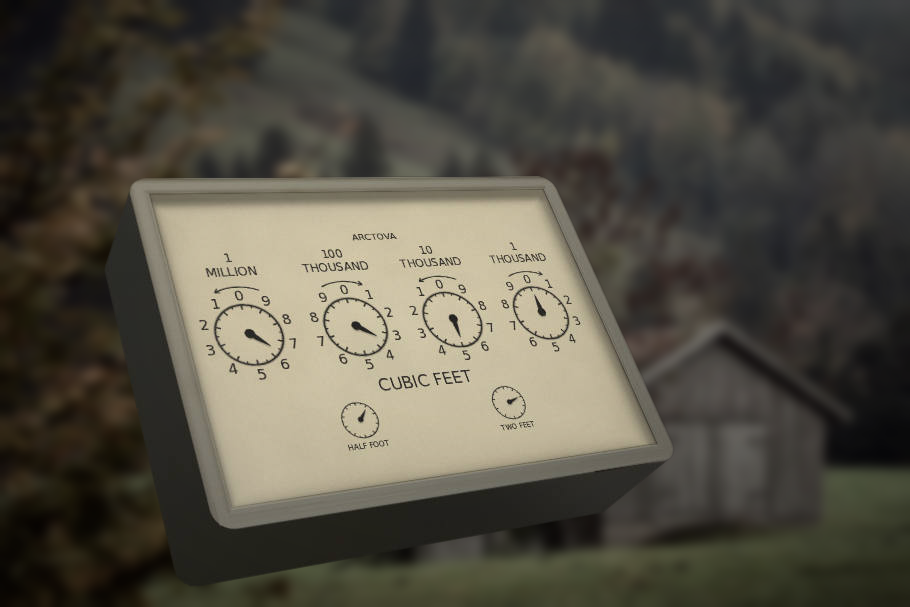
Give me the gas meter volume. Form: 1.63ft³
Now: 635000ft³
